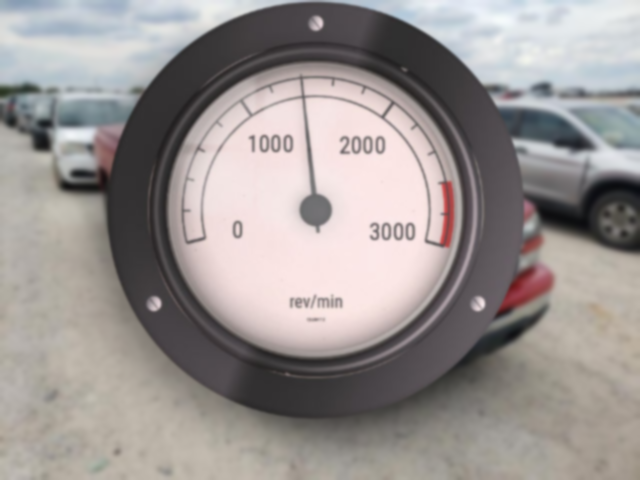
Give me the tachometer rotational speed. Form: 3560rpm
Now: 1400rpm
